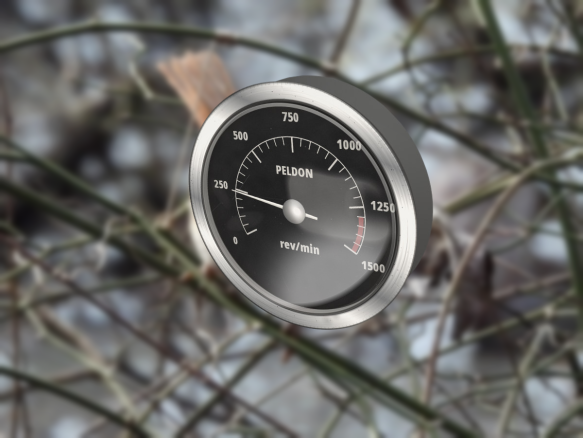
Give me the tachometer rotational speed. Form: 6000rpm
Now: 250rpm
